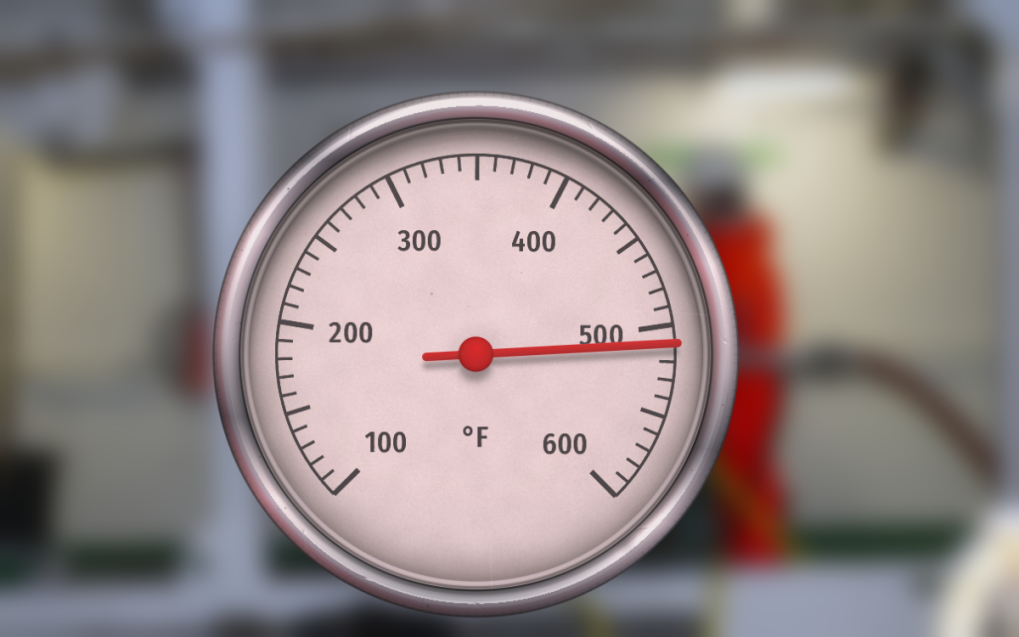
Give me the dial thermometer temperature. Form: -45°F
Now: 510°F
